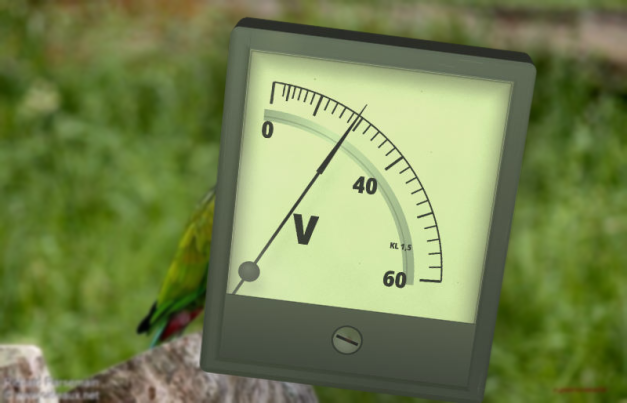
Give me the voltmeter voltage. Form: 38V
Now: 29V
